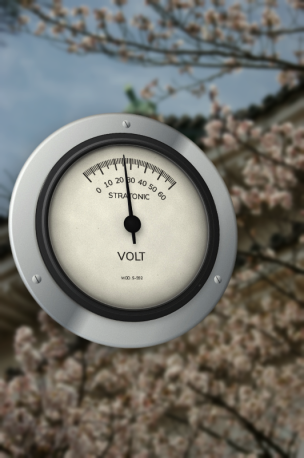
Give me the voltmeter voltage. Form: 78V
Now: 25V
